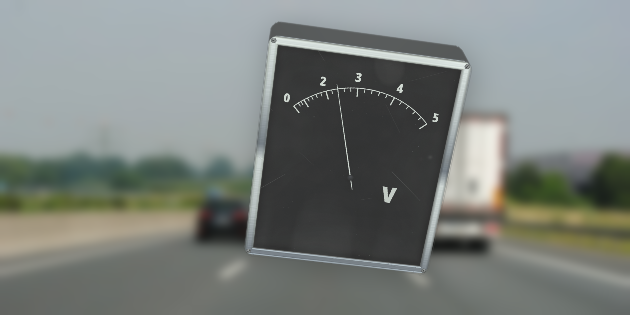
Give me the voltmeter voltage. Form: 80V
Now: 2.4V
